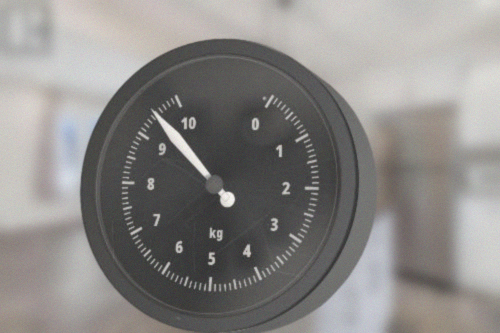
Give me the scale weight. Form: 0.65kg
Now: 9.5kg
